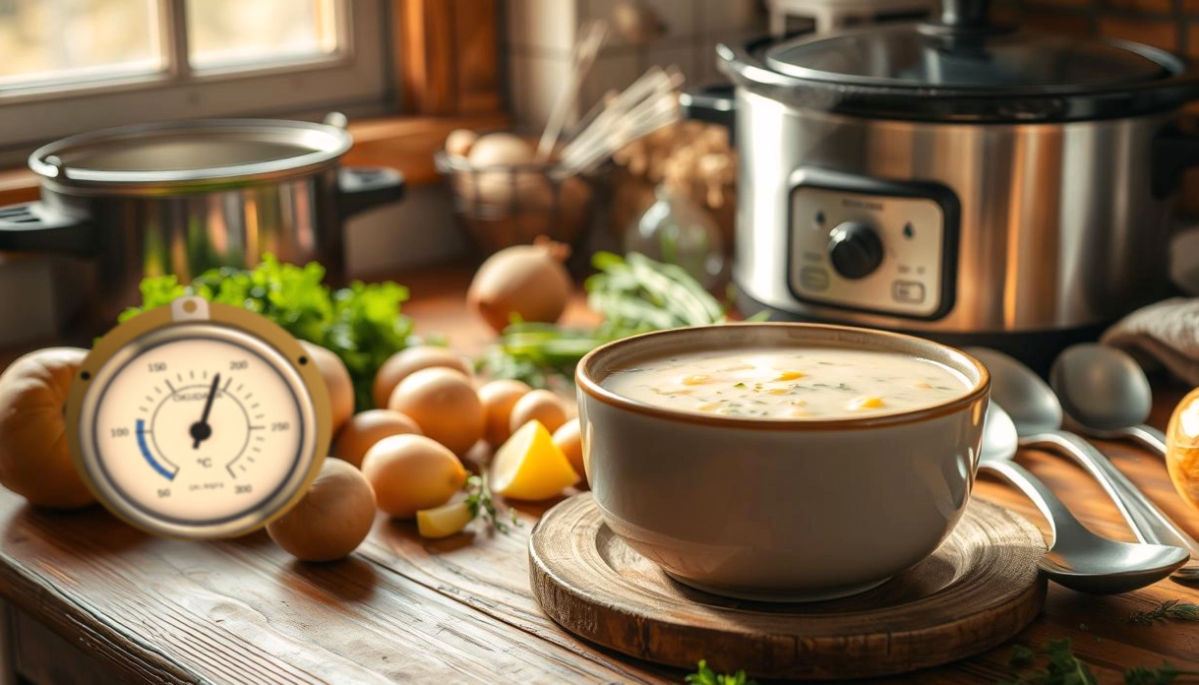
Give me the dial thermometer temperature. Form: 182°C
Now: 190°C
